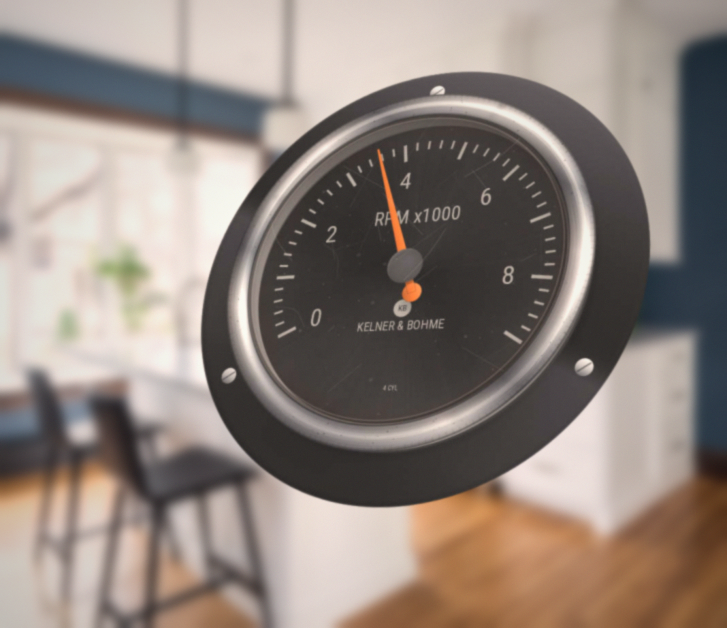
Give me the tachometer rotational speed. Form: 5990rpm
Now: 3600rpm
